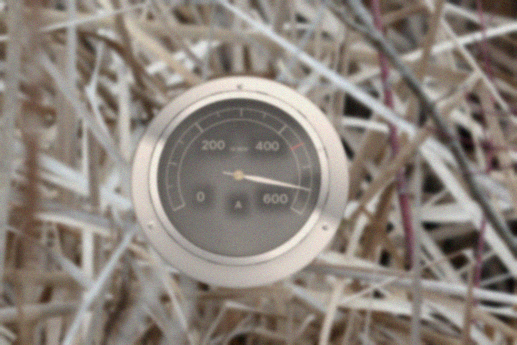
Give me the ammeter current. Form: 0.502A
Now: 550A
